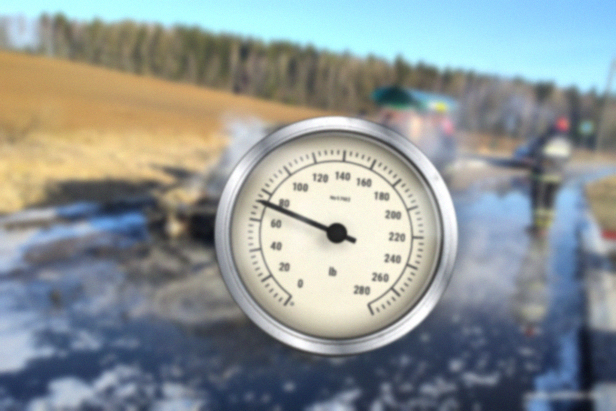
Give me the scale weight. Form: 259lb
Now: 72lb
